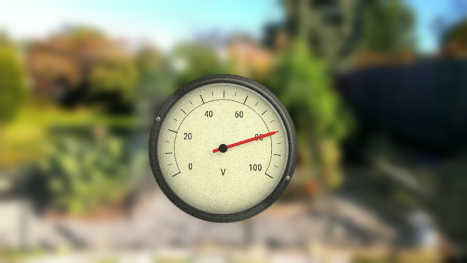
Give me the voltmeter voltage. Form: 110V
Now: 80V
